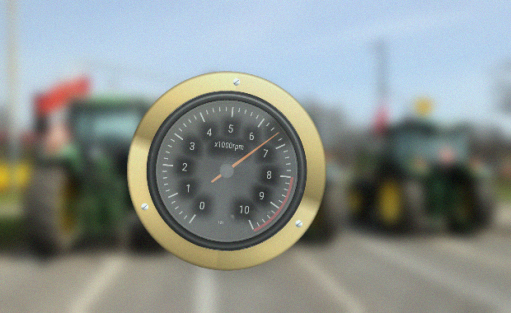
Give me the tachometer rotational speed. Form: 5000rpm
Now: 6600rpm
